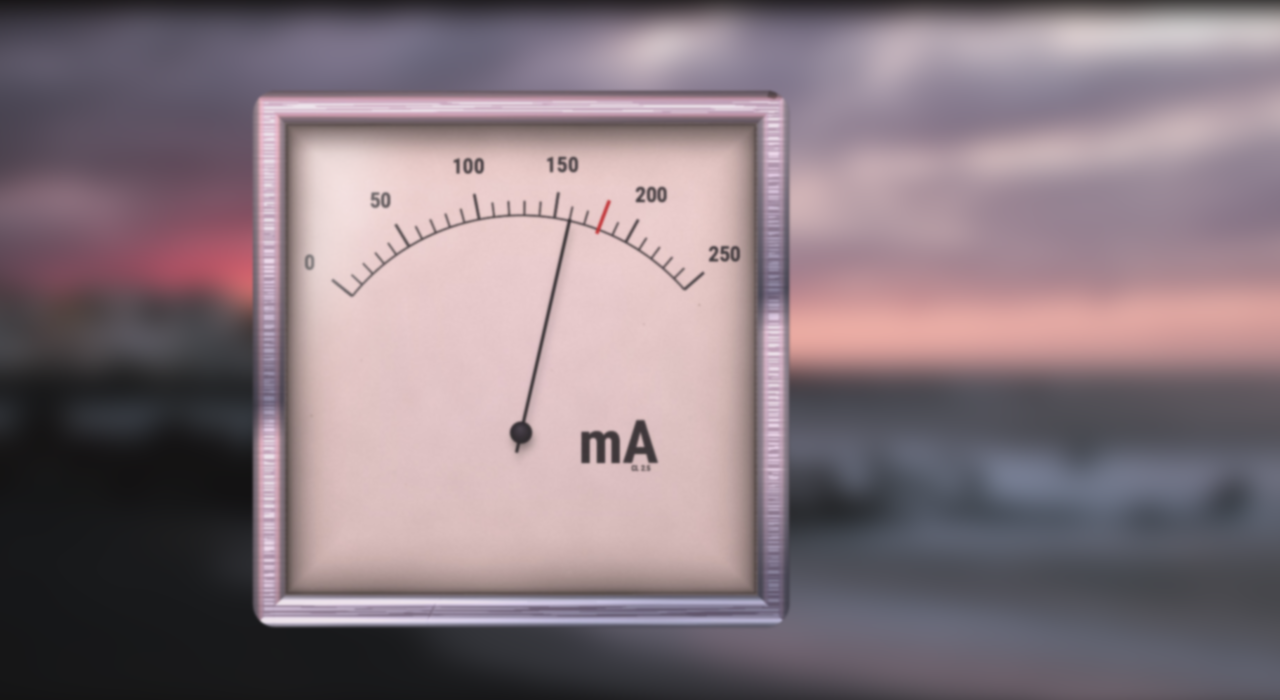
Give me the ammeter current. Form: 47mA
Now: 160mA
